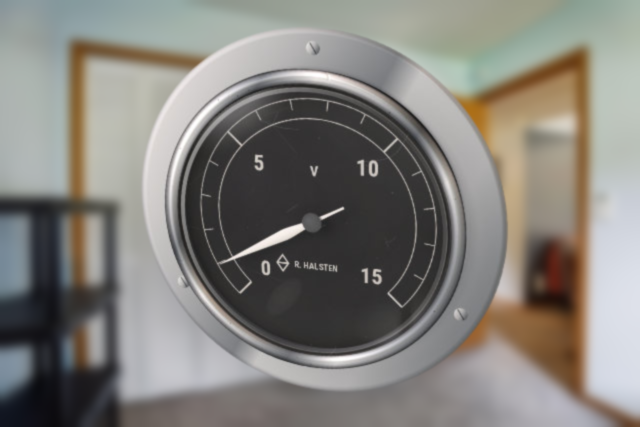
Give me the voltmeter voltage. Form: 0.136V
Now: 1V
